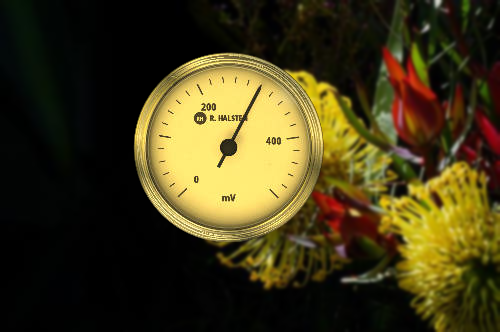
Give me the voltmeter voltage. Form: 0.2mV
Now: 300mV
